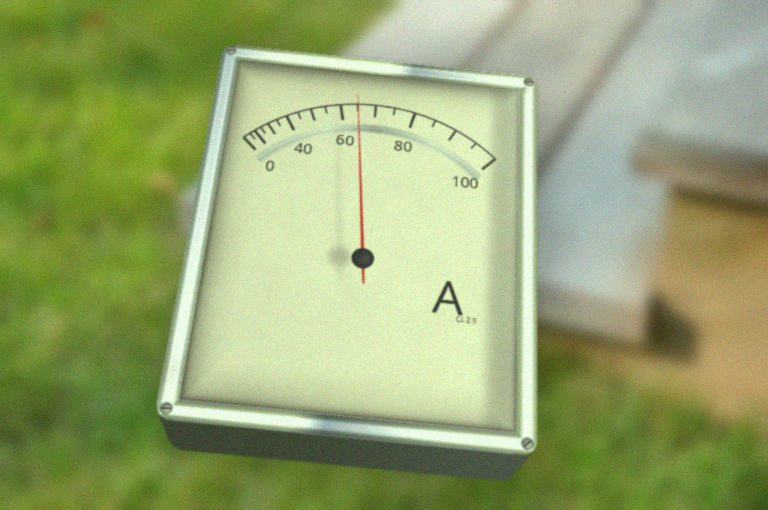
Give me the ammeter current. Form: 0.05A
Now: 65A
